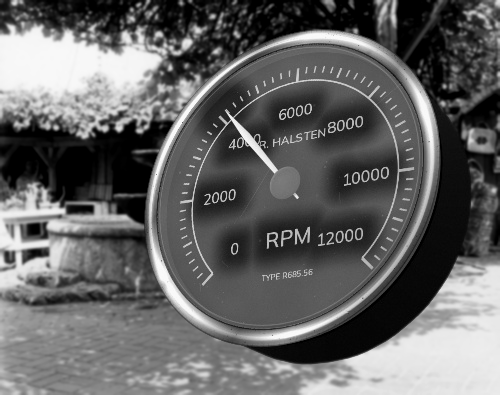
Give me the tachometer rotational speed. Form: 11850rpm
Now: 4200rpm
